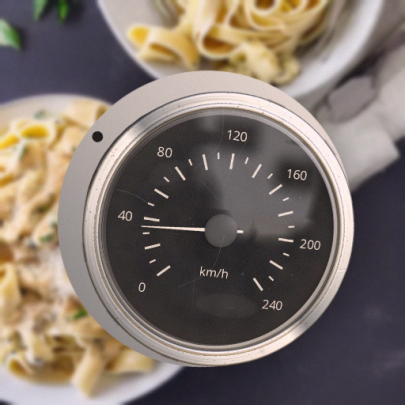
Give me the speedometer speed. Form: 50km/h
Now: 35km/h
